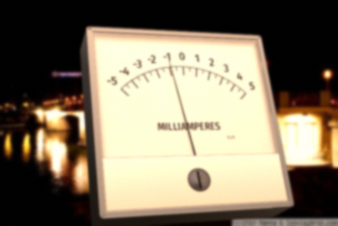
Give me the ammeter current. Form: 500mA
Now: -1mA
